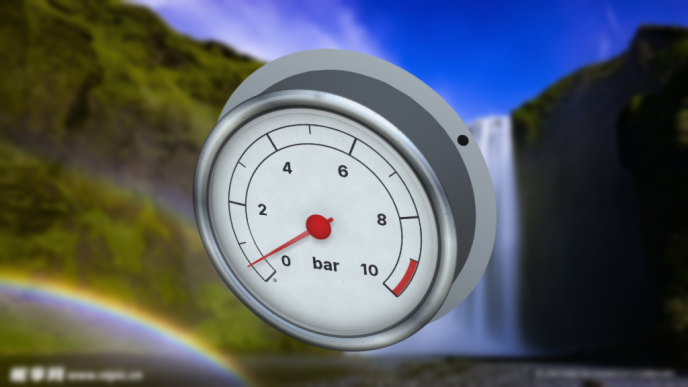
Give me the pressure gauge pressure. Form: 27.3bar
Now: 0.5bar
